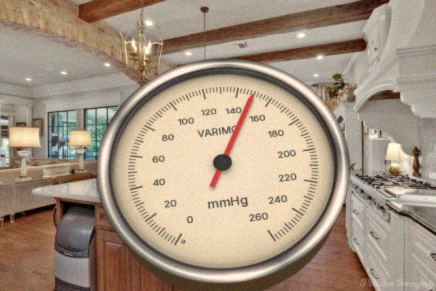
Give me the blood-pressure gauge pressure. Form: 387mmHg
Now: 150mmHg
